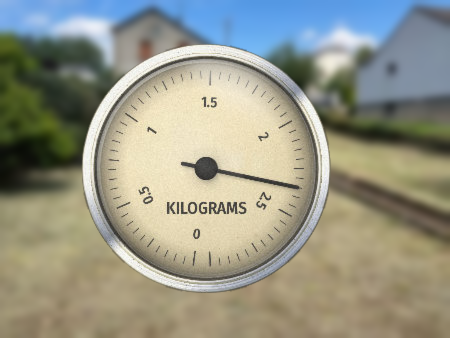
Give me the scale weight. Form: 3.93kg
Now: 2.35kg
